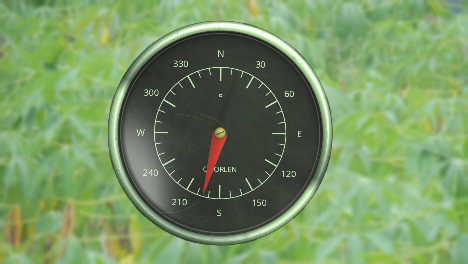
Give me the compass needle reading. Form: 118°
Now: 195°
